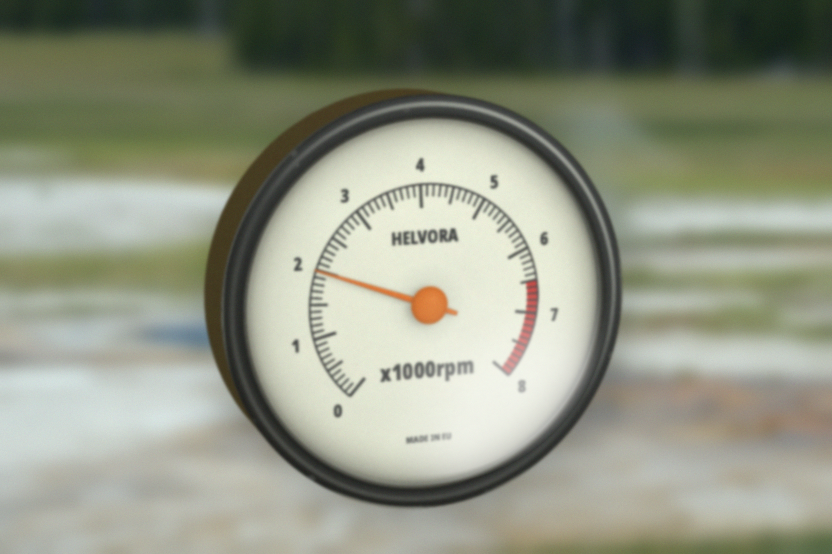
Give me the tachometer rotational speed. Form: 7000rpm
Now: 2000rpm
